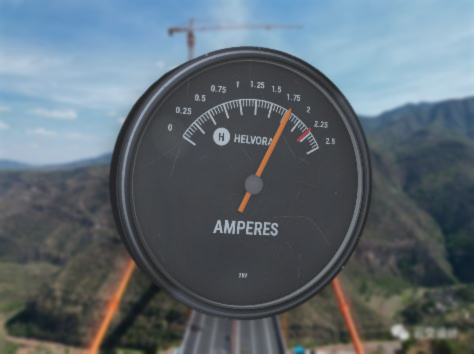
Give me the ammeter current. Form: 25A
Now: 1.75A
